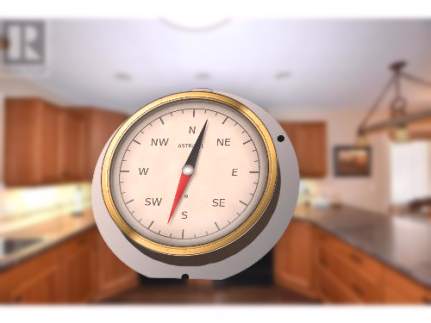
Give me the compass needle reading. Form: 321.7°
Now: 195°
